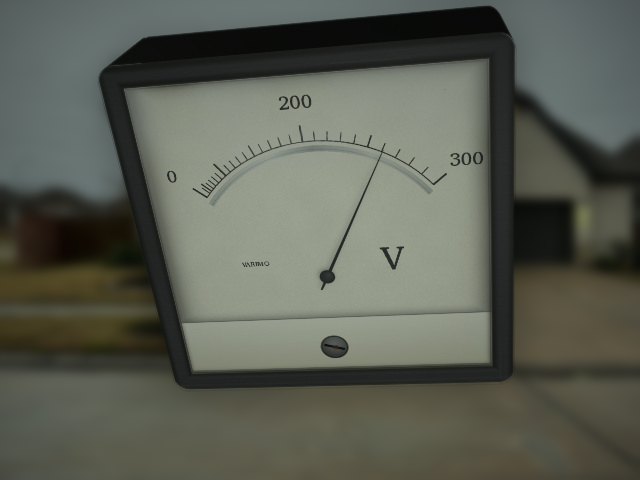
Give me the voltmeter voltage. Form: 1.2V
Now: 260V
